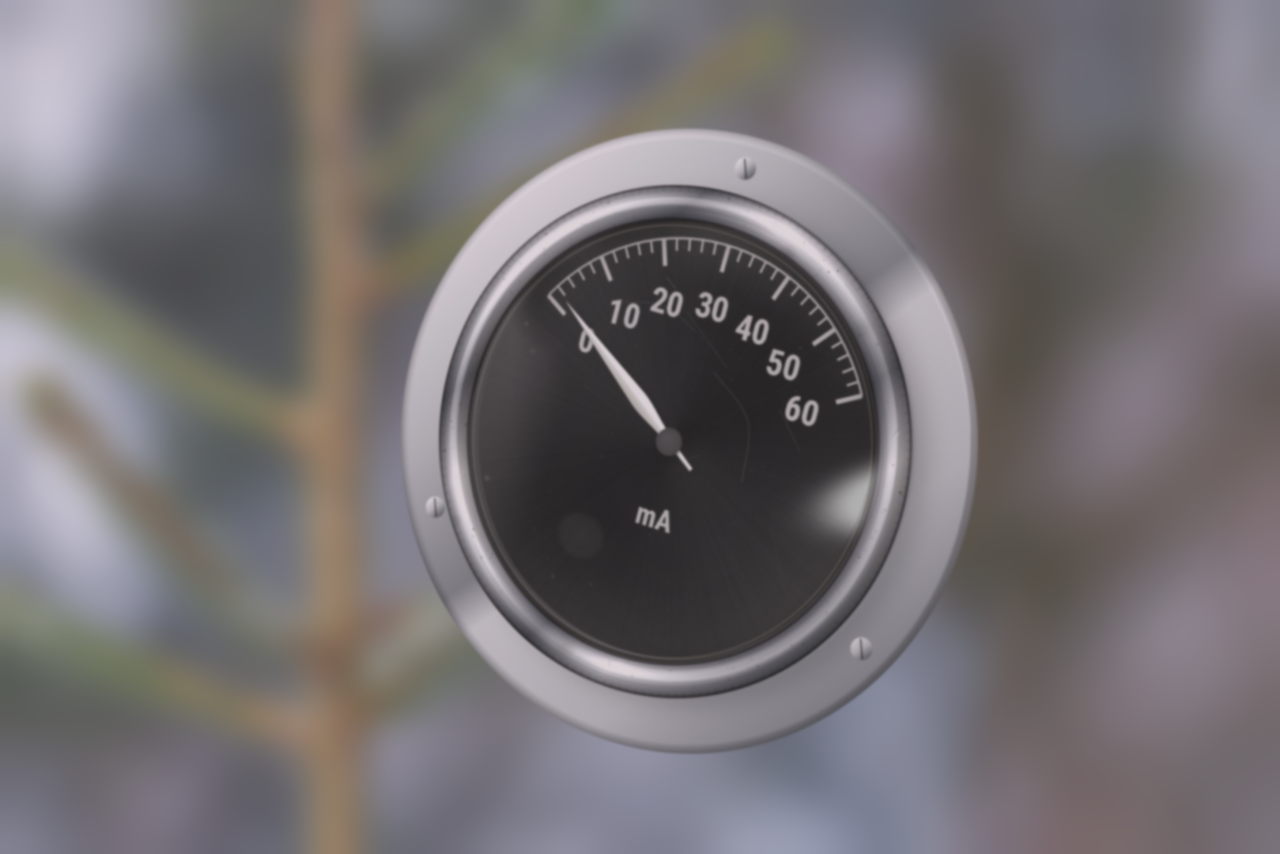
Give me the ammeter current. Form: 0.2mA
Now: 2mA
